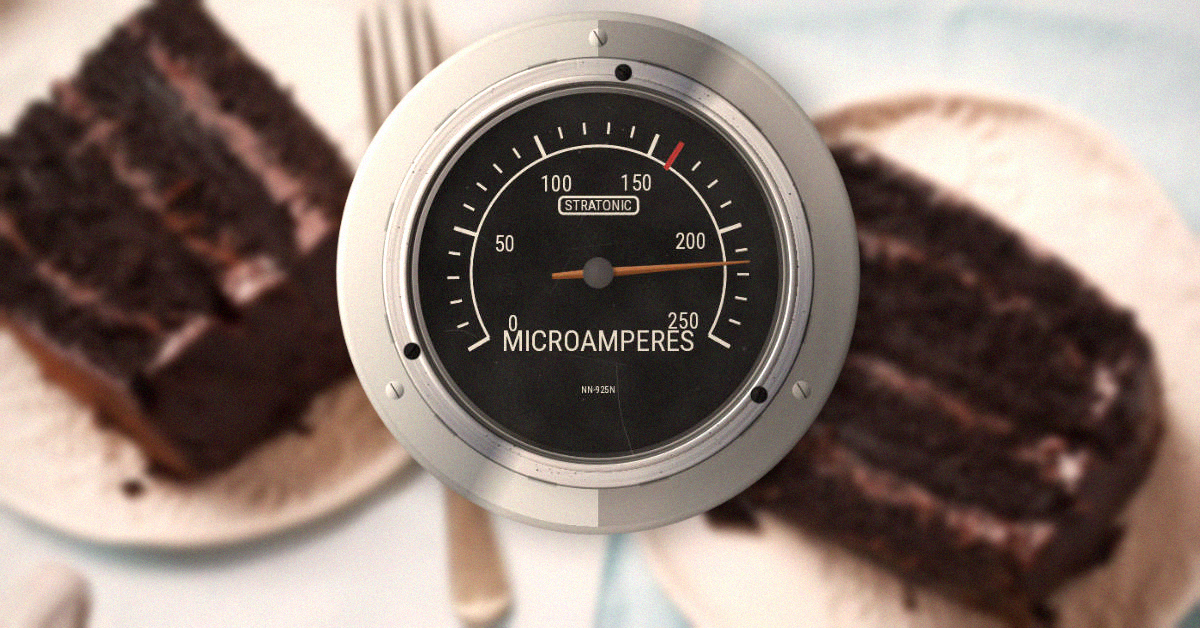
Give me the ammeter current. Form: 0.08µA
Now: 215µA
